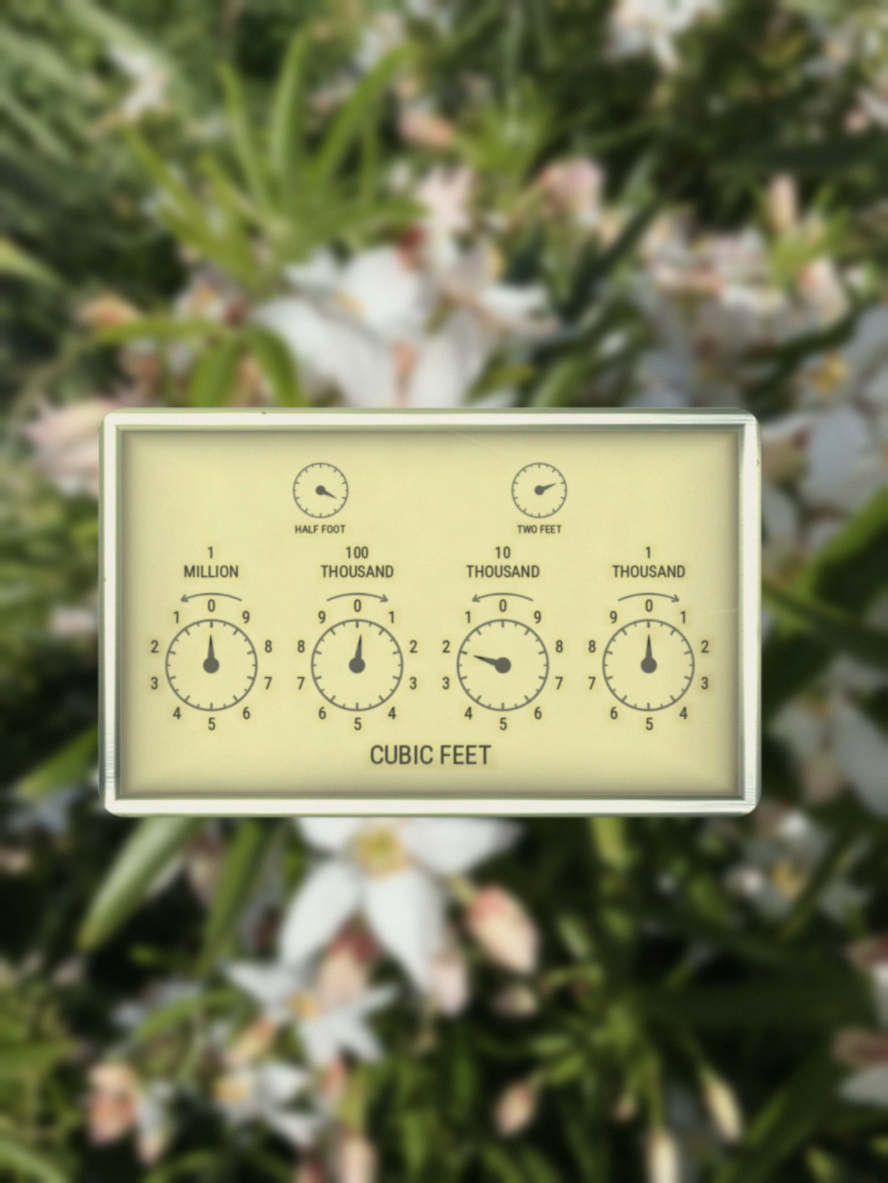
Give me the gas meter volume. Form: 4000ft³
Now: 2000ft³
